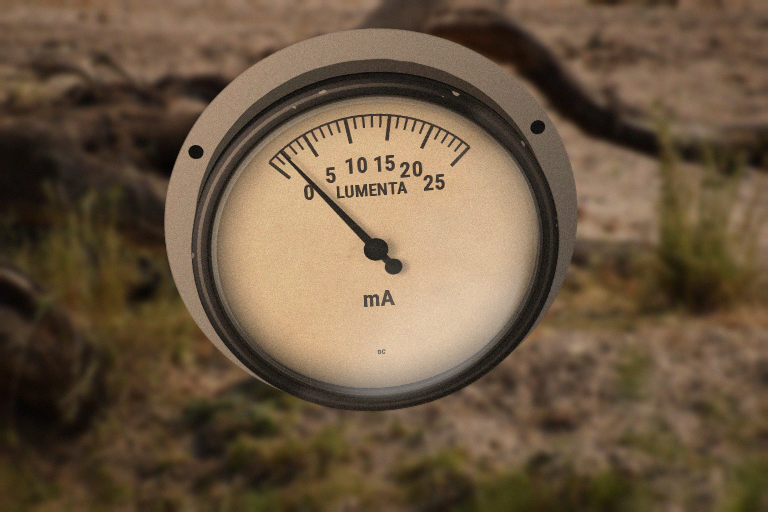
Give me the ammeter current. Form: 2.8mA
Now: 2mA
